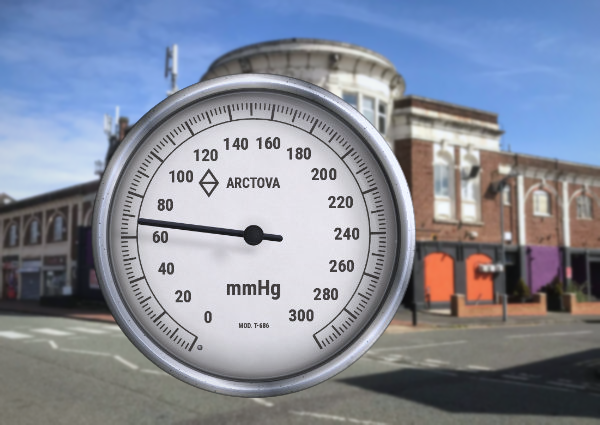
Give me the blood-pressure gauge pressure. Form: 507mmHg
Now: 68mmHg
